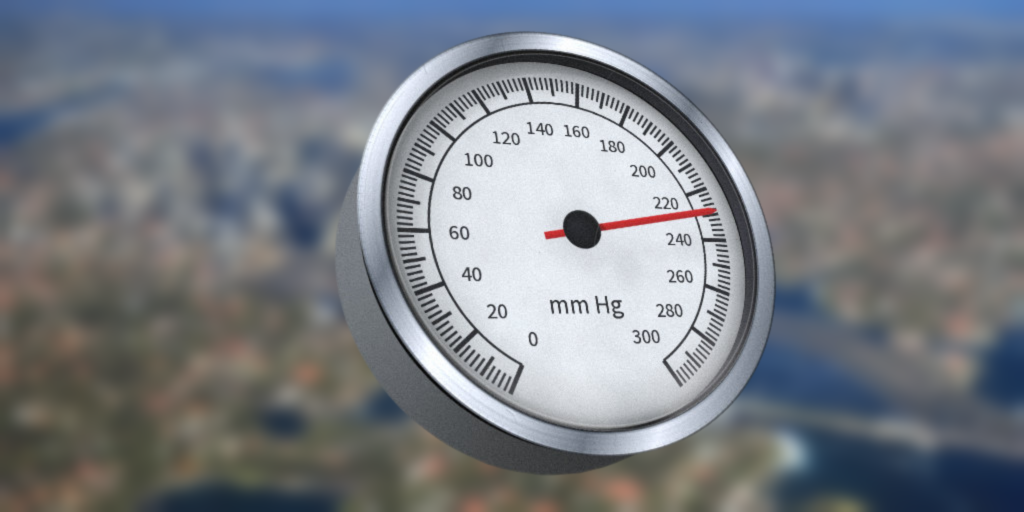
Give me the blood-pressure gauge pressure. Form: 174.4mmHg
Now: 230mmHg
